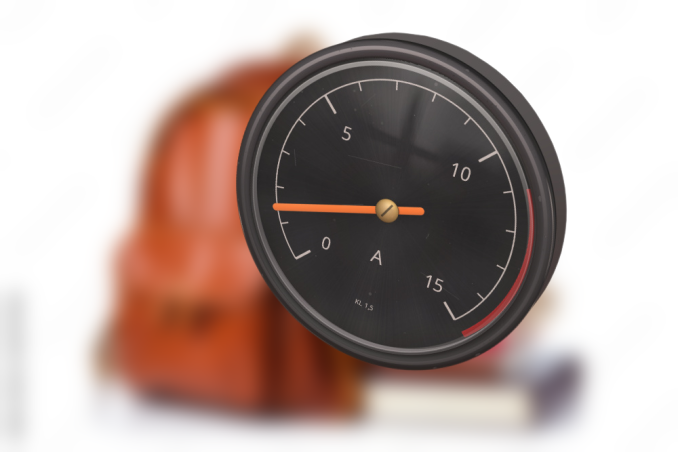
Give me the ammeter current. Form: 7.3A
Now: 1.5A
